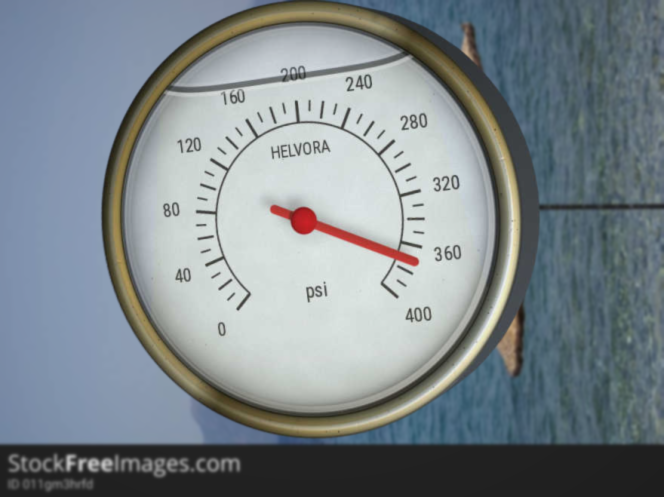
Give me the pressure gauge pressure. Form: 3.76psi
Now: 370psi
